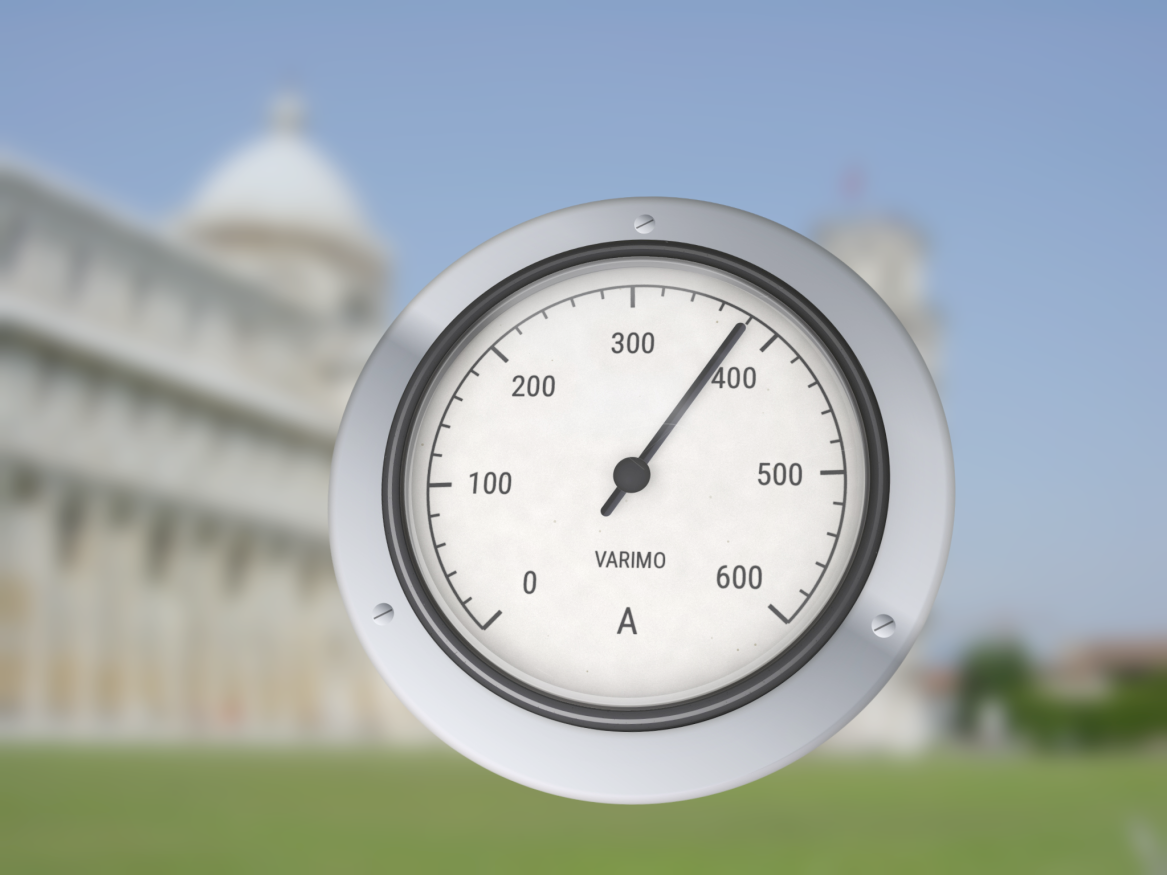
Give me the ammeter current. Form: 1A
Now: 380A
